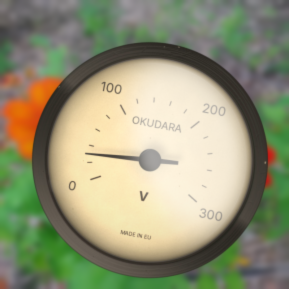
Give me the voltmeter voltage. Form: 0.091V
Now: 30V
